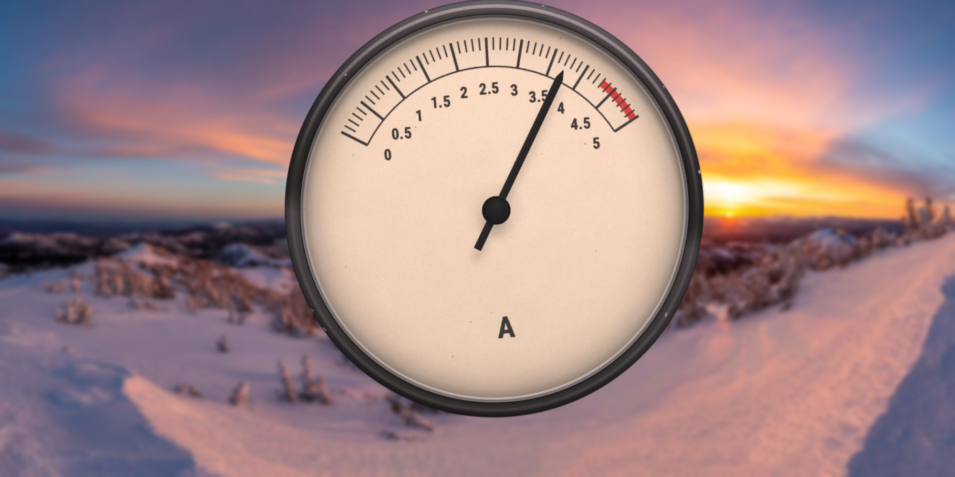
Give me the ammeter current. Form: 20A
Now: 3.7A
